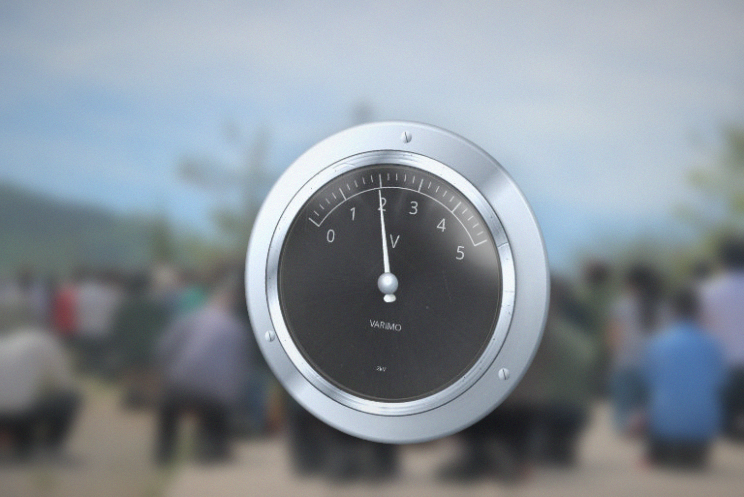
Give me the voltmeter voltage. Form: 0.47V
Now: 2V
